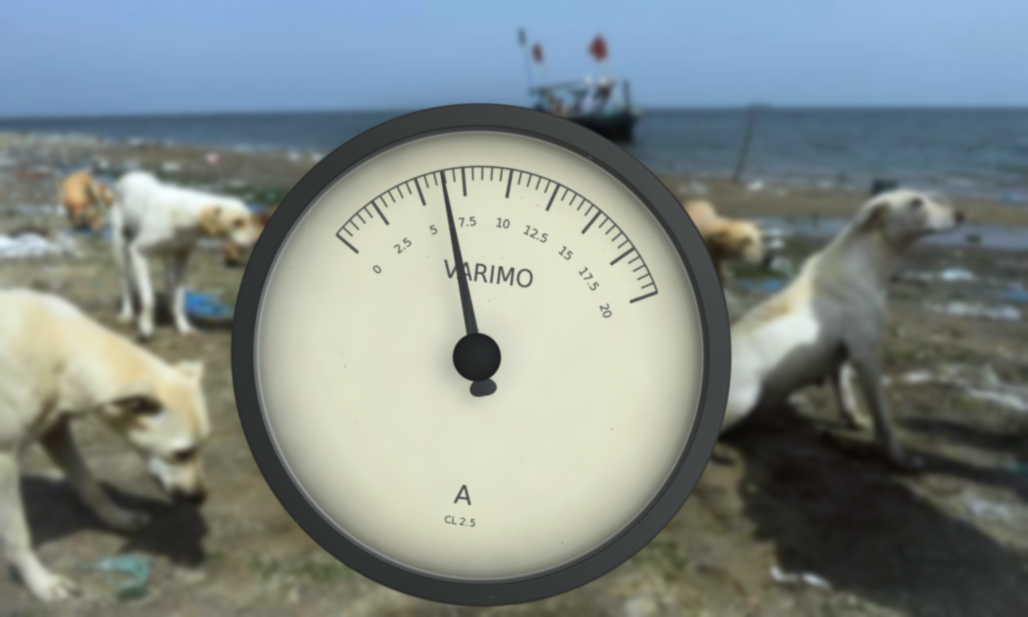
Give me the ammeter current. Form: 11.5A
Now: 6.5A
